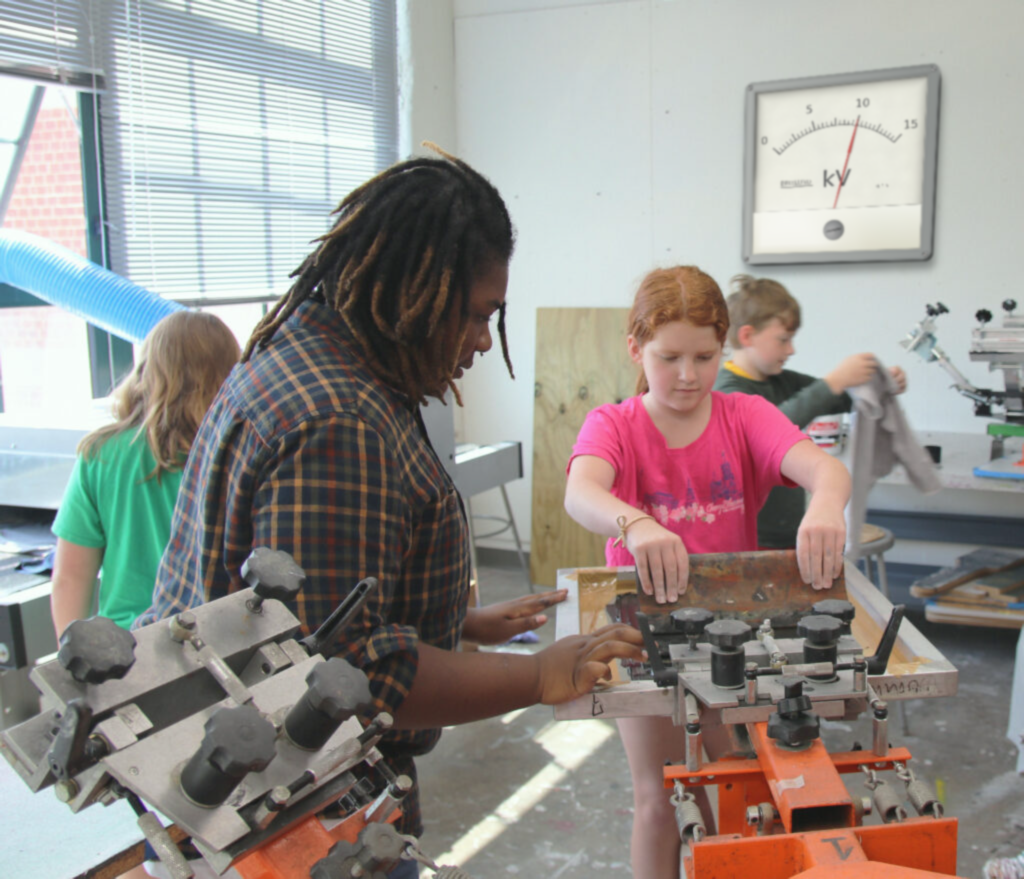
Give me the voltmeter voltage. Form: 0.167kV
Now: 10kV
